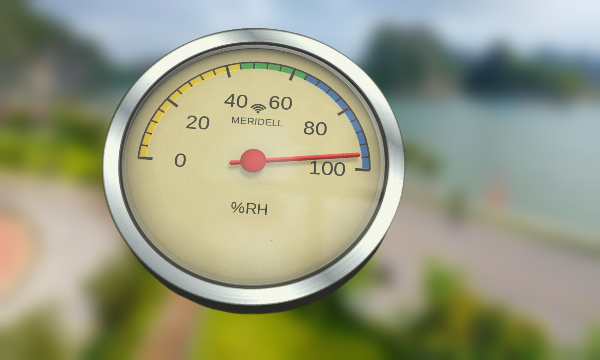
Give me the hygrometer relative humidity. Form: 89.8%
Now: 96%
